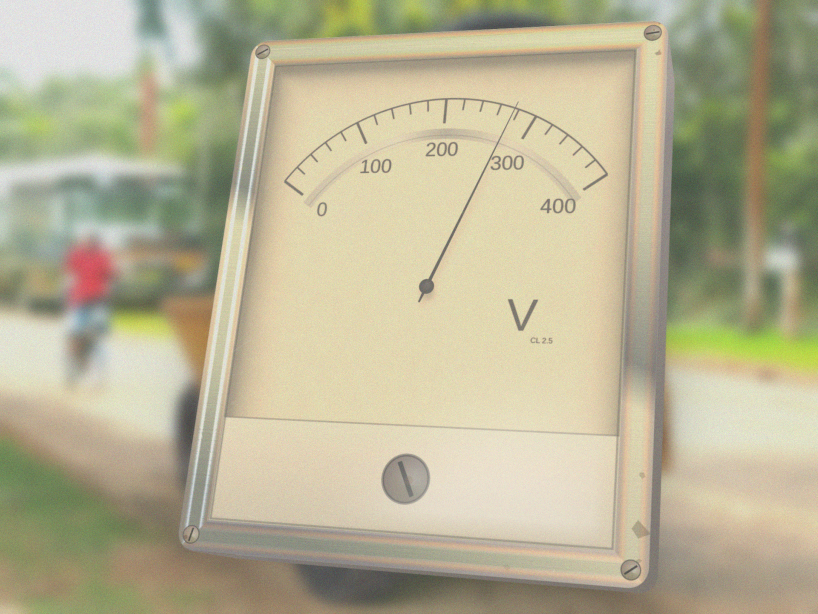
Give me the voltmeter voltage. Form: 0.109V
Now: 280V
